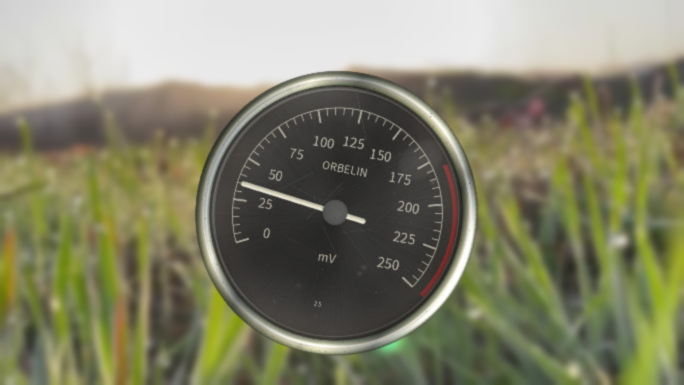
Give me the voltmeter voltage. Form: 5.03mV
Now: 35mV
